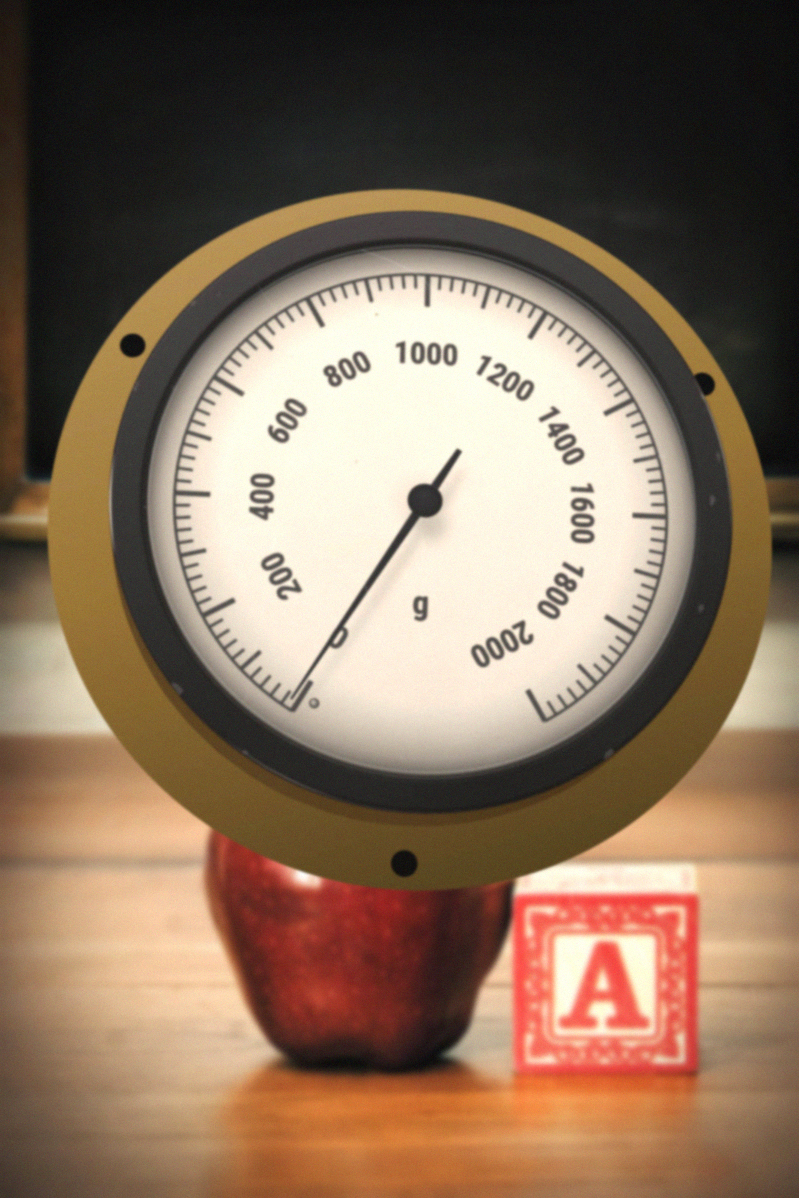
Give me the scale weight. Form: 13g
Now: 10g
